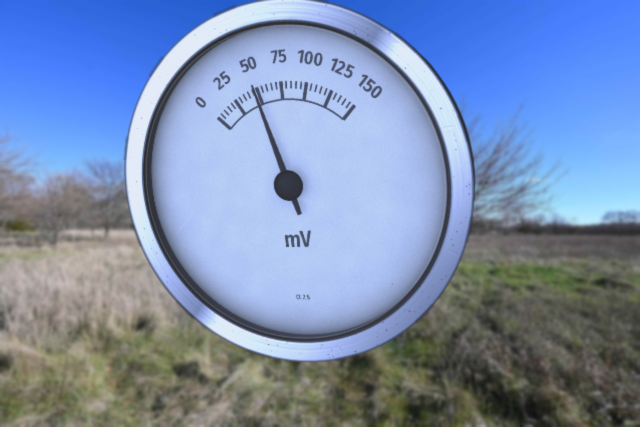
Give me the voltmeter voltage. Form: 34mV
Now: 50mV
